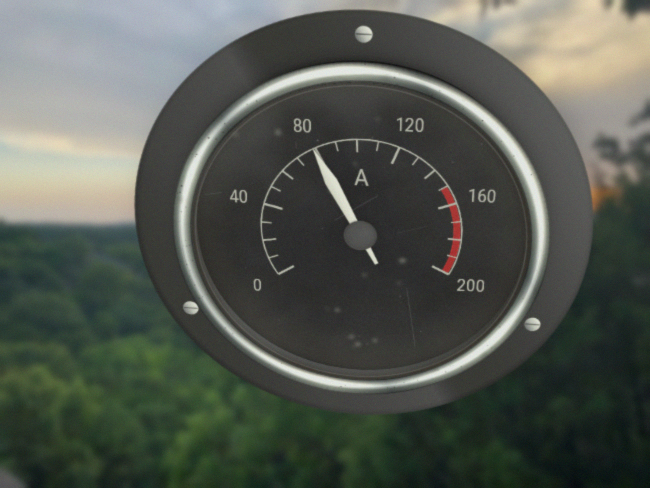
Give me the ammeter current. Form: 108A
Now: 80A
